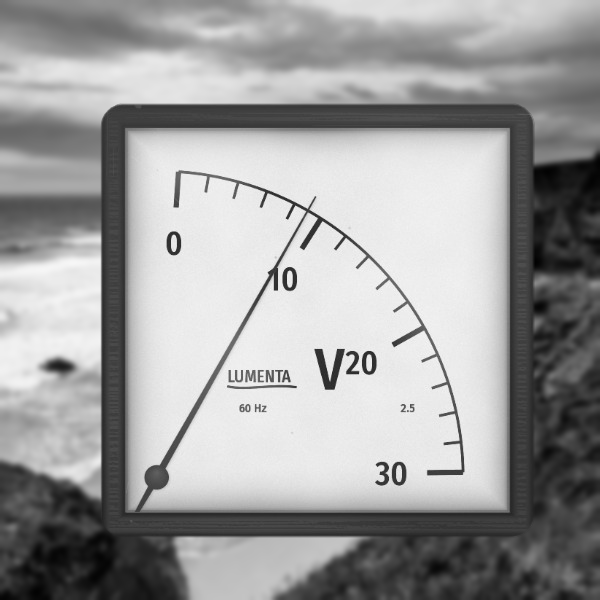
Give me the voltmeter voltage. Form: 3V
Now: 9V
